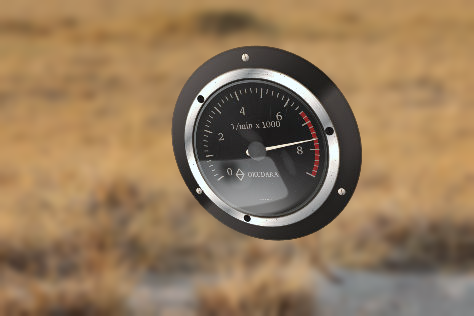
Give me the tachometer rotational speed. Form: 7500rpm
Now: 7600rpm
